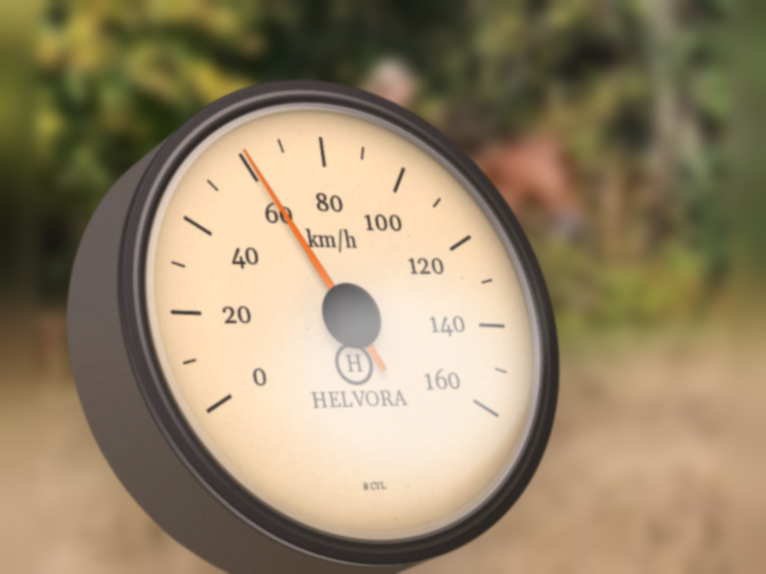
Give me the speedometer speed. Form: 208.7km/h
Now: 60km/h
